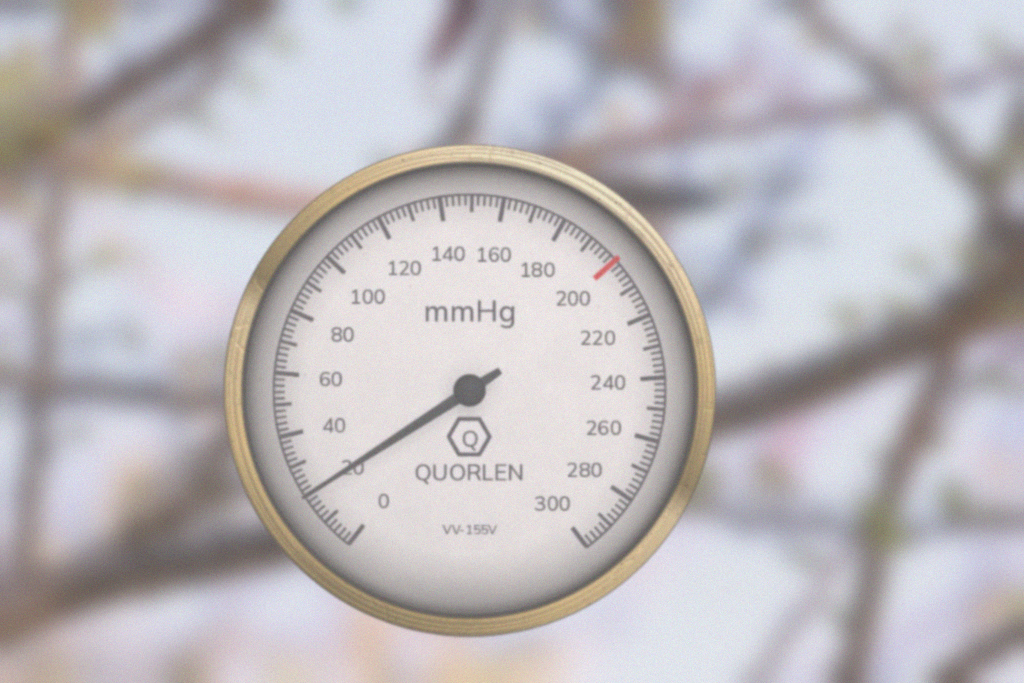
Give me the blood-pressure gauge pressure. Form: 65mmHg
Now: 20mmHg
